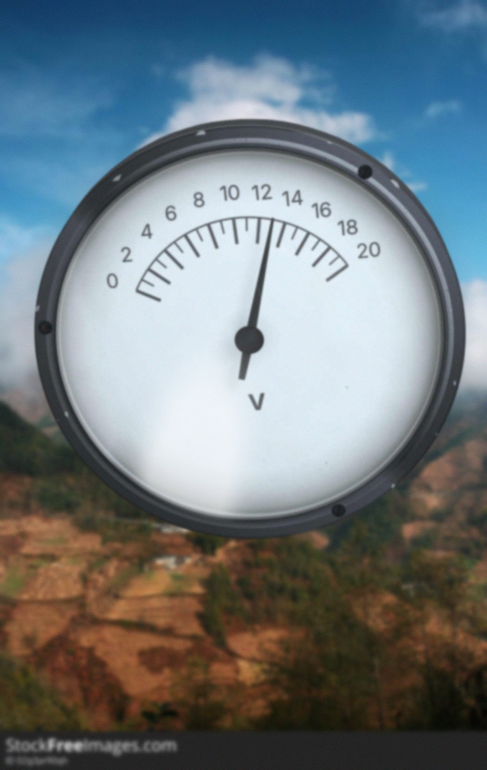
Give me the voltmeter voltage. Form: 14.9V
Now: 13V
